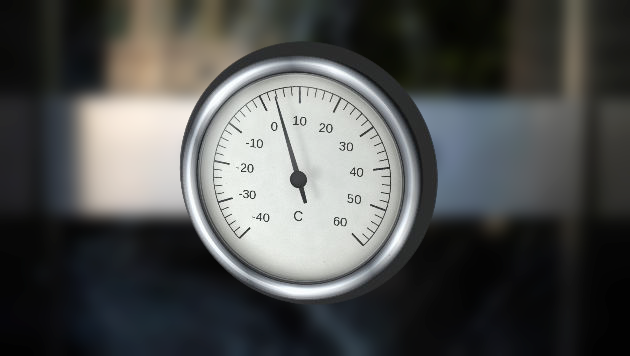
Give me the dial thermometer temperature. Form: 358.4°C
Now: 4°C
